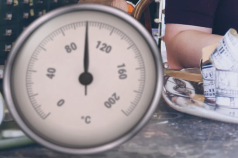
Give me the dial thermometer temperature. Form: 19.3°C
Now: 100°C
